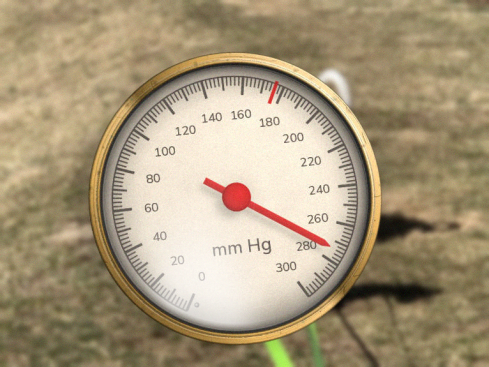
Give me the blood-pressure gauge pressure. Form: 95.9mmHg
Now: 274mmHg
